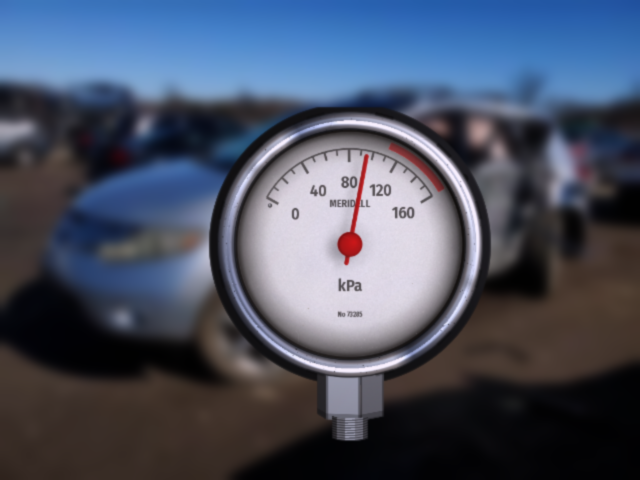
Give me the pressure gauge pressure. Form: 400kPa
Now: 95kPa
